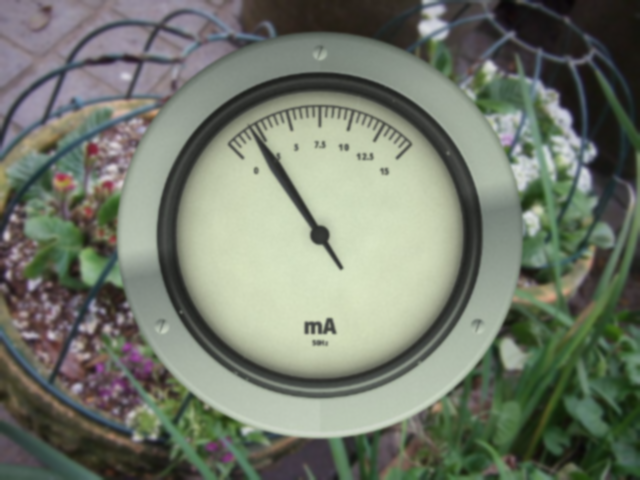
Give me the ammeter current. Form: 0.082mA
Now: 2mA
